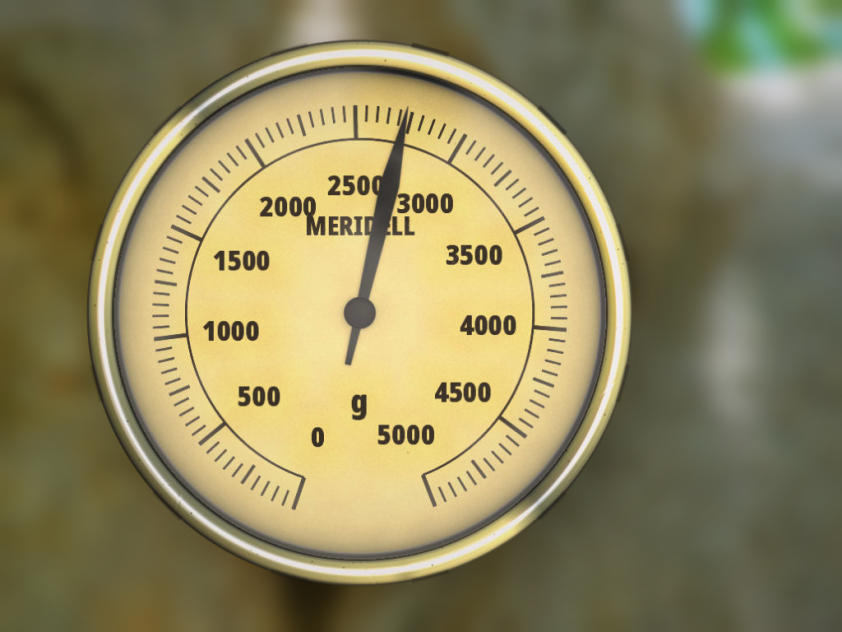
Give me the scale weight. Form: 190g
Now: 2725g
